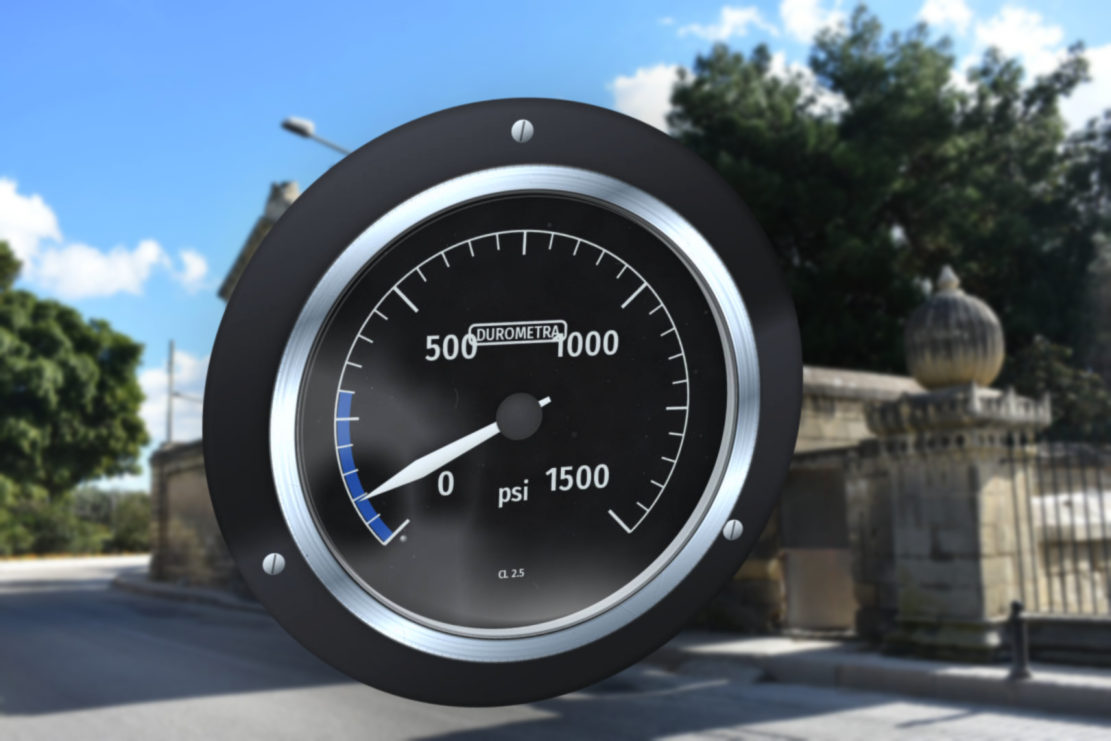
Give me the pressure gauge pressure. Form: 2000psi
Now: 100psi
